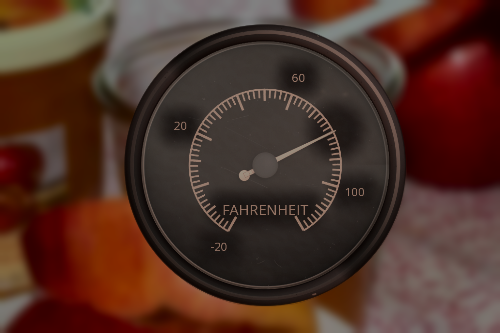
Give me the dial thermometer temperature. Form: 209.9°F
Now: 80°F
